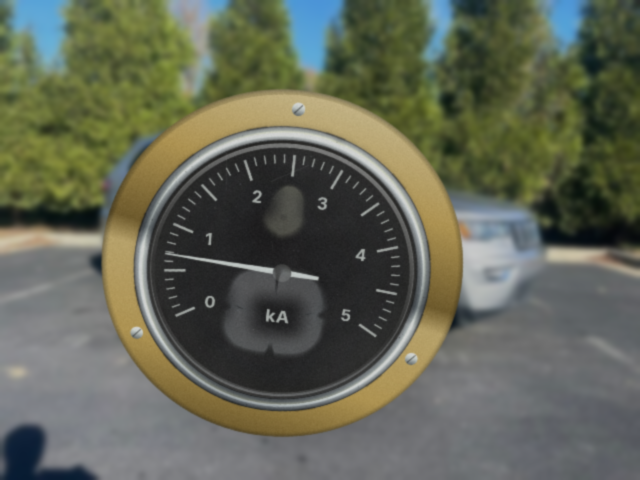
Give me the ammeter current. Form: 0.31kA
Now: 0.7kA
